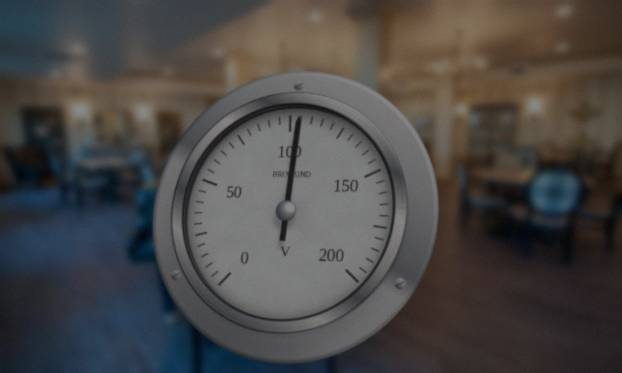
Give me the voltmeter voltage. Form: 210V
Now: 105V
